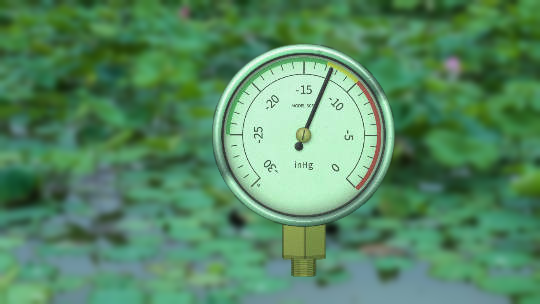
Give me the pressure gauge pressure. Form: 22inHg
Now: -12.5inHg
